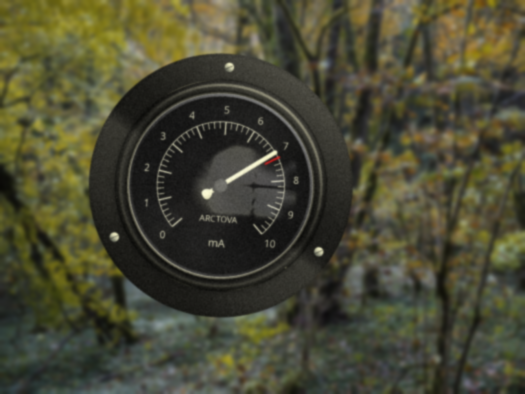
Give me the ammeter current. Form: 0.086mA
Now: 7mA
